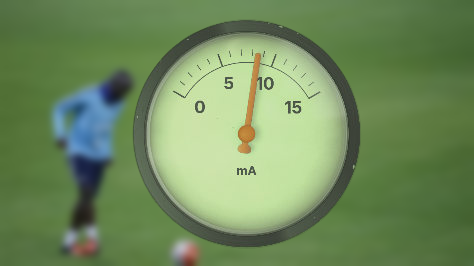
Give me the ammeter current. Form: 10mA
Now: 8.5mA
